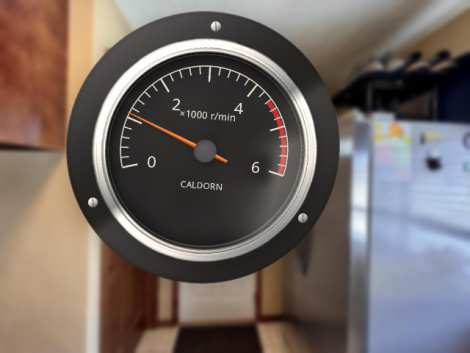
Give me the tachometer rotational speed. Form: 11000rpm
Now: 1100rpm
